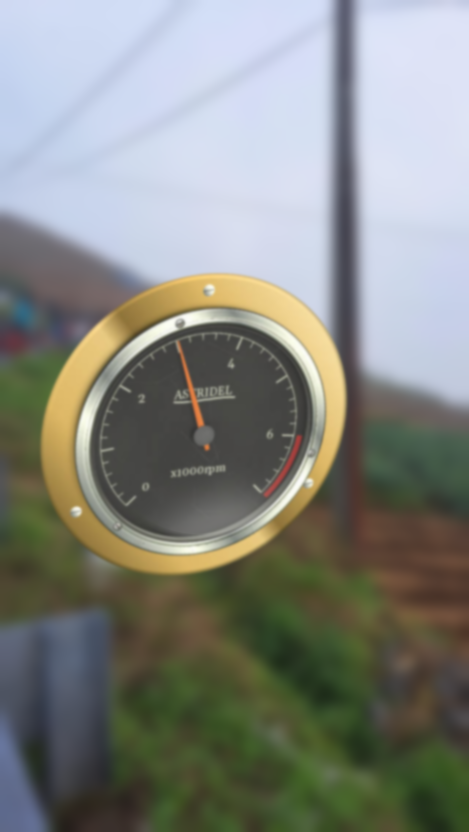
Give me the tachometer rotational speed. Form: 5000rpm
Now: 3000rpm
